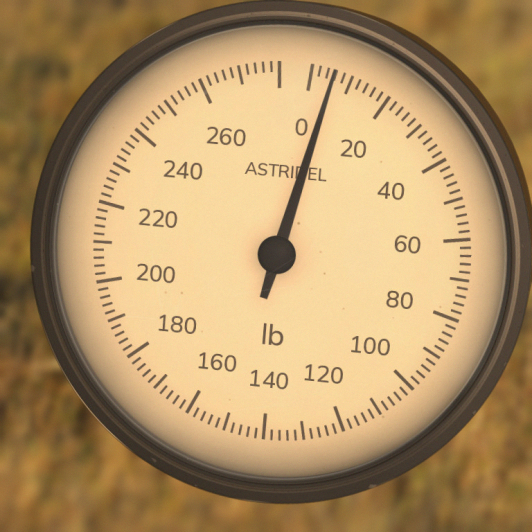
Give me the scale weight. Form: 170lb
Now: 6lb
